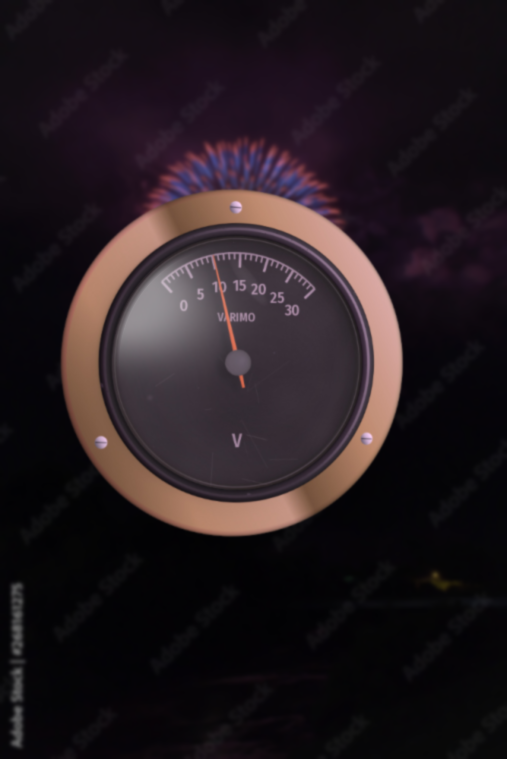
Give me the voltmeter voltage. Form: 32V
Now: 10V
